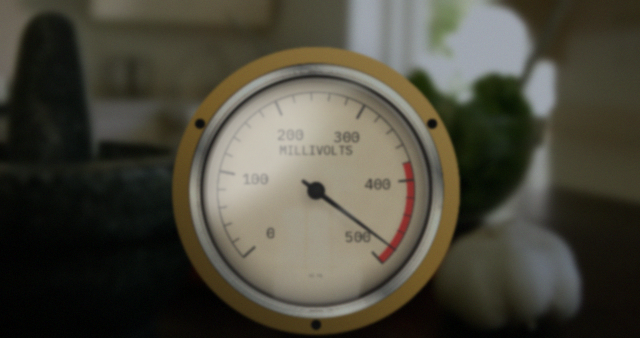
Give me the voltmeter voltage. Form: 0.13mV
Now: 480mV
